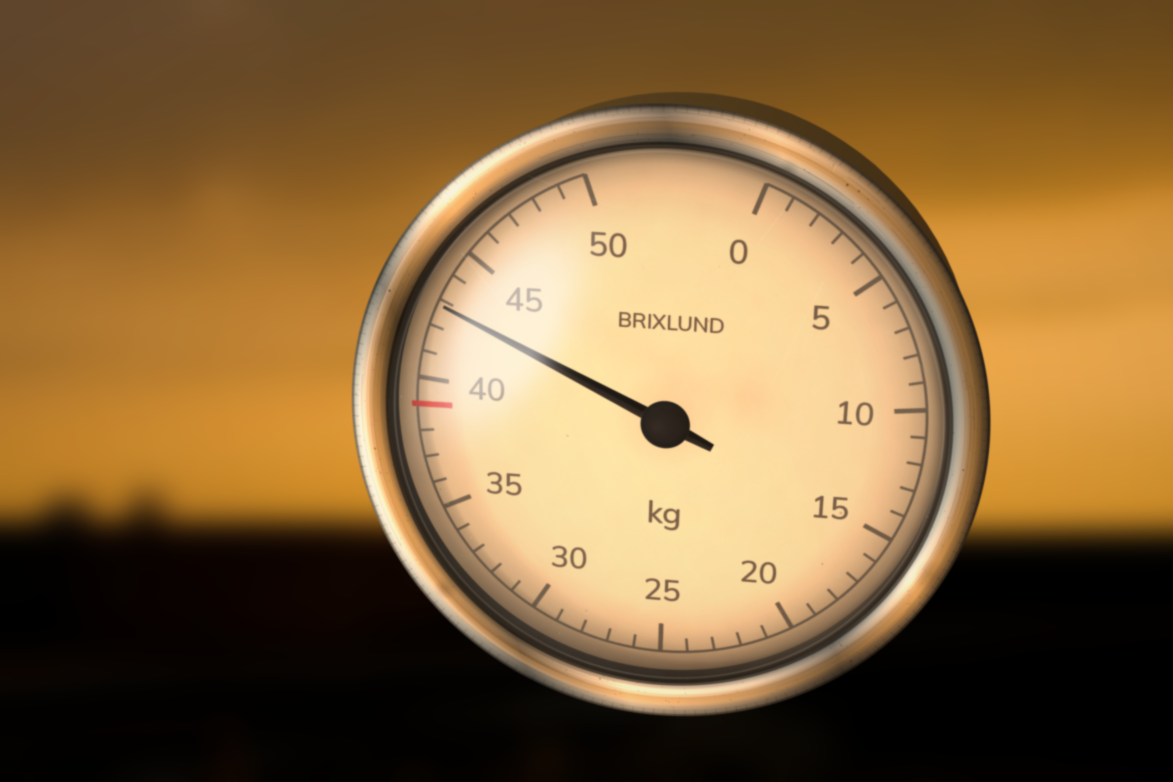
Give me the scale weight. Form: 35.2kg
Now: 43kg
